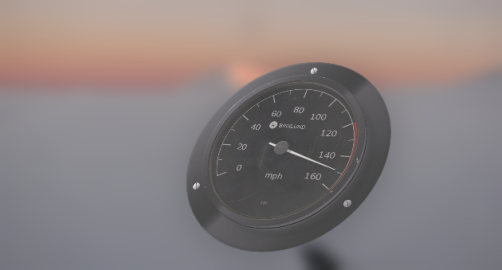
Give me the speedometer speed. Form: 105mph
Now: 150mph
